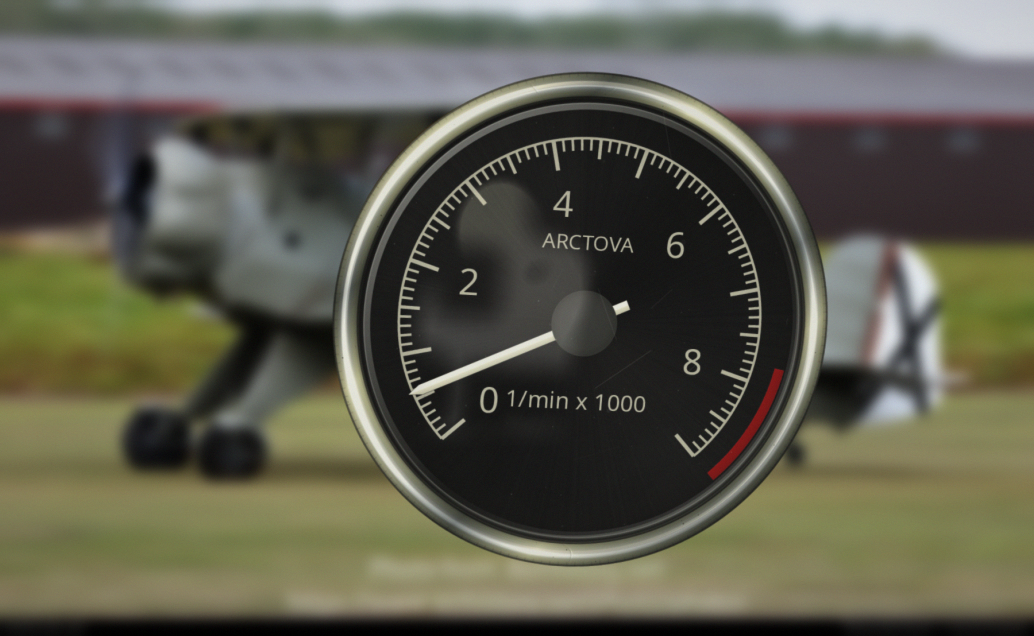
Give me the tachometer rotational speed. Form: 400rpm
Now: 600rpm
